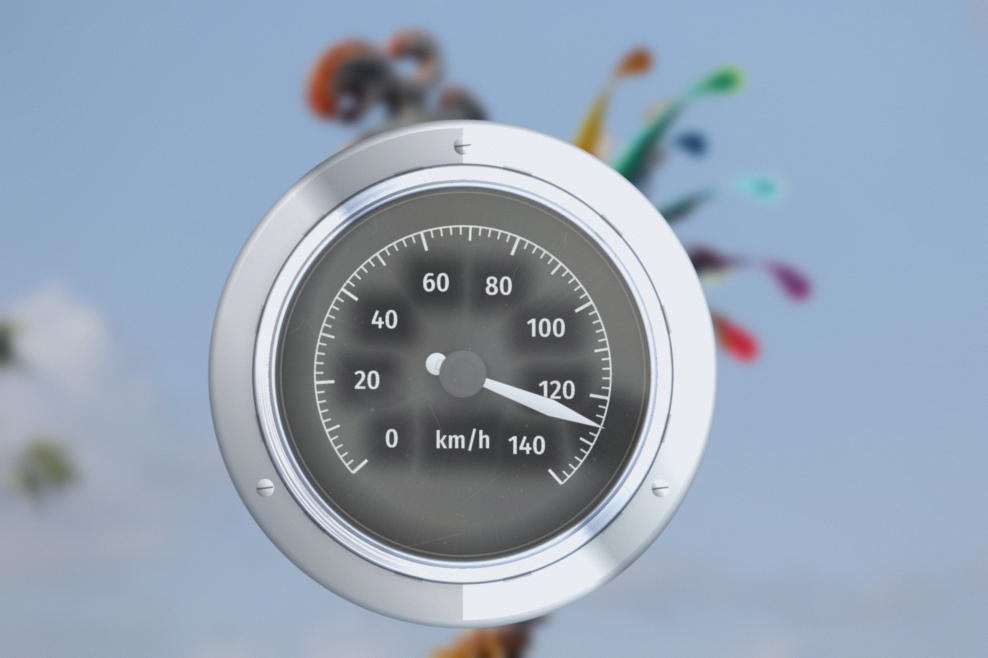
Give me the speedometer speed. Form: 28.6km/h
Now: 126km/h
